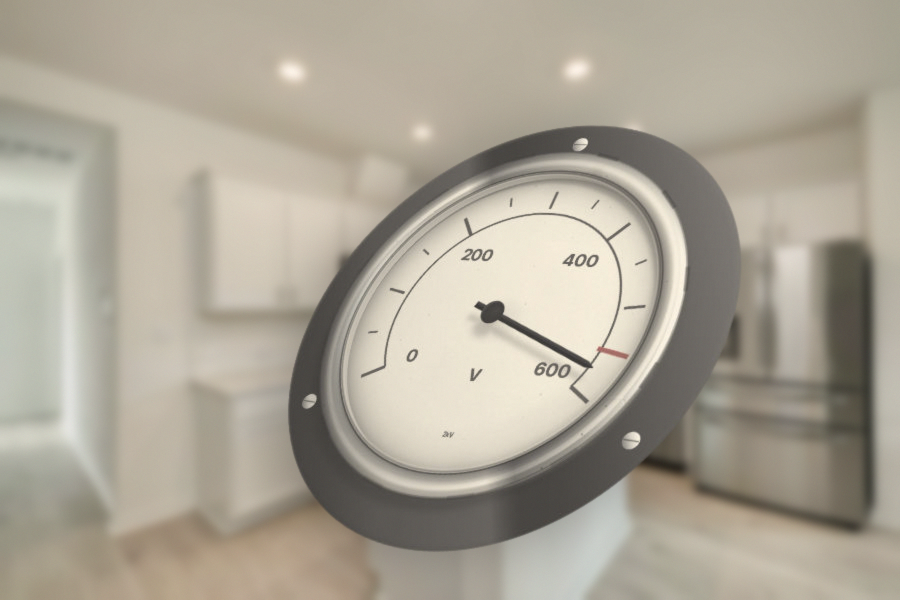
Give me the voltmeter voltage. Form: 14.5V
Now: 575V
